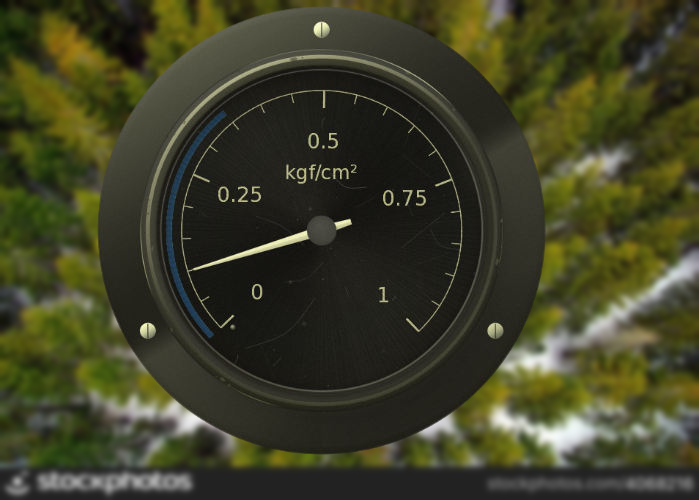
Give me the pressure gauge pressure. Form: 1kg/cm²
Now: 0.1kg/cm²
